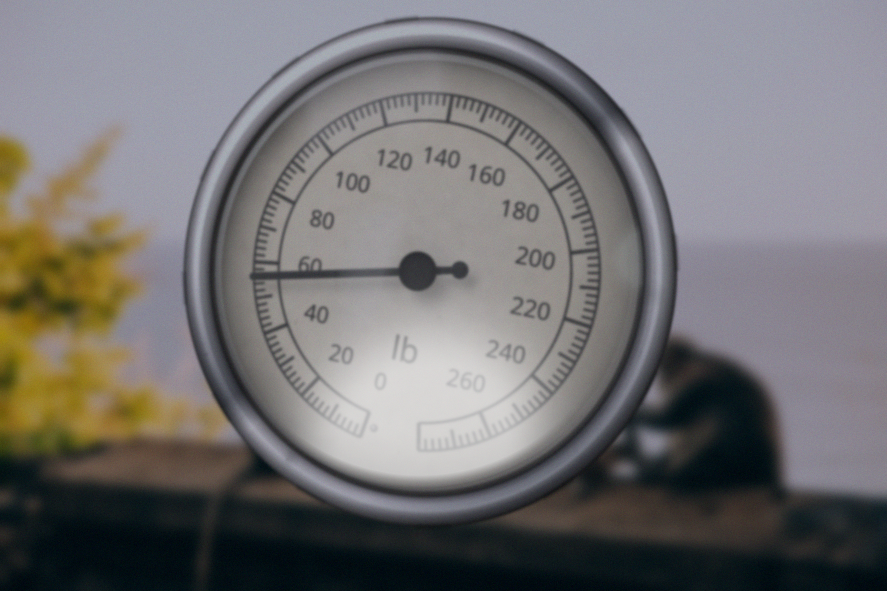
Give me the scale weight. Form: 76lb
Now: 56lb
